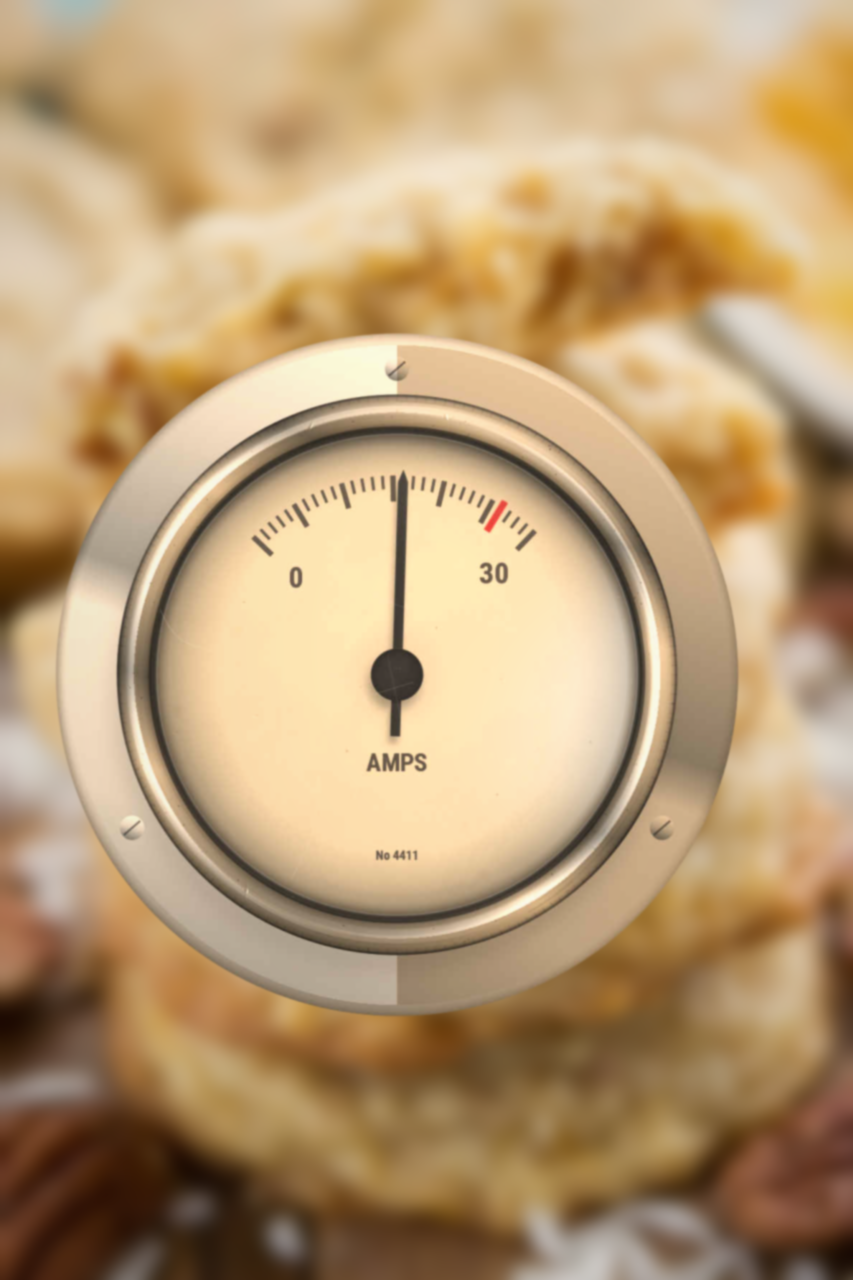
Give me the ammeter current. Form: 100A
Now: 16A
